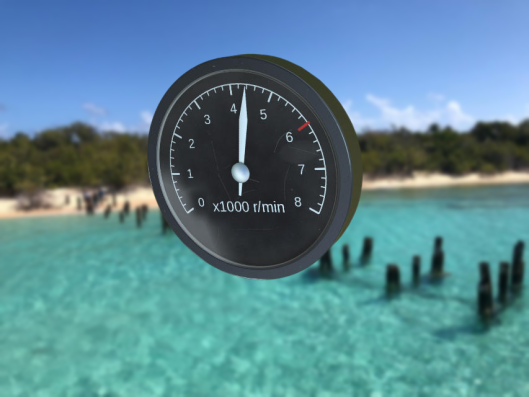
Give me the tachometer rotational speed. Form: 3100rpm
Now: 4400rpm
